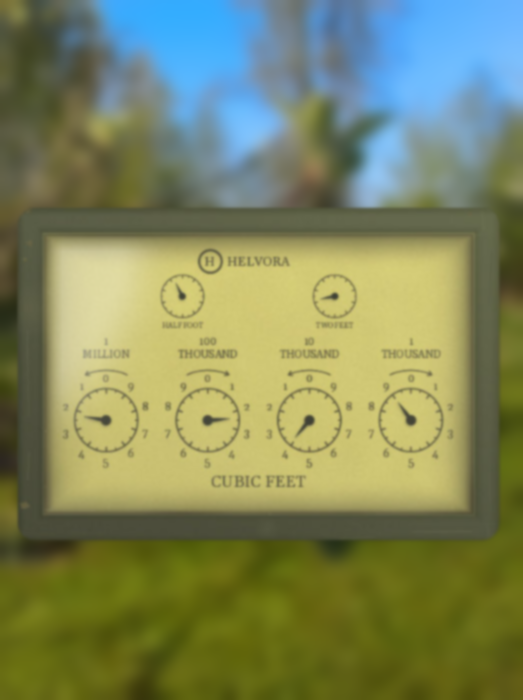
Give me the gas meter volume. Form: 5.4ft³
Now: 223900ft³
